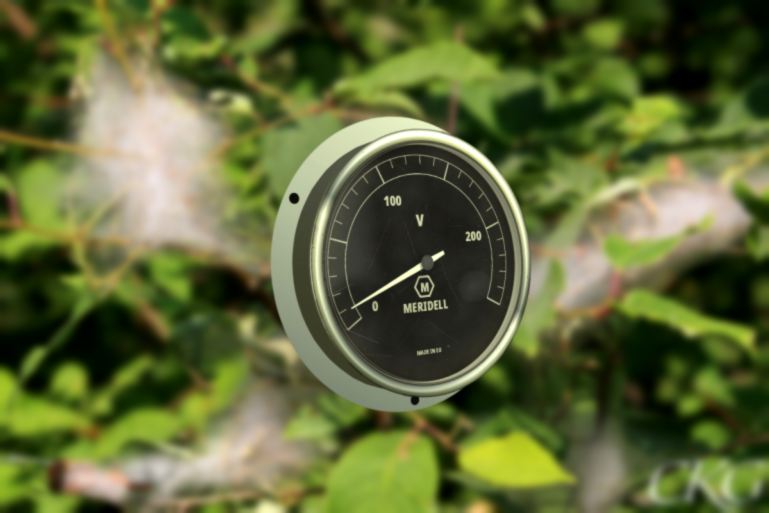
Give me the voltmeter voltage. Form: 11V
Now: 10V
